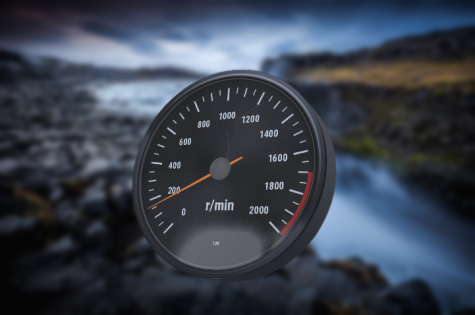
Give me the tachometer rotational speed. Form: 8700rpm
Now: 150rpm
